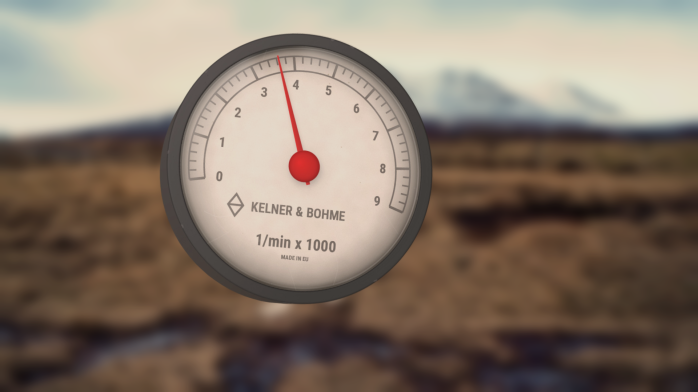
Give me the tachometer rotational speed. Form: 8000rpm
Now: 3600rpm
